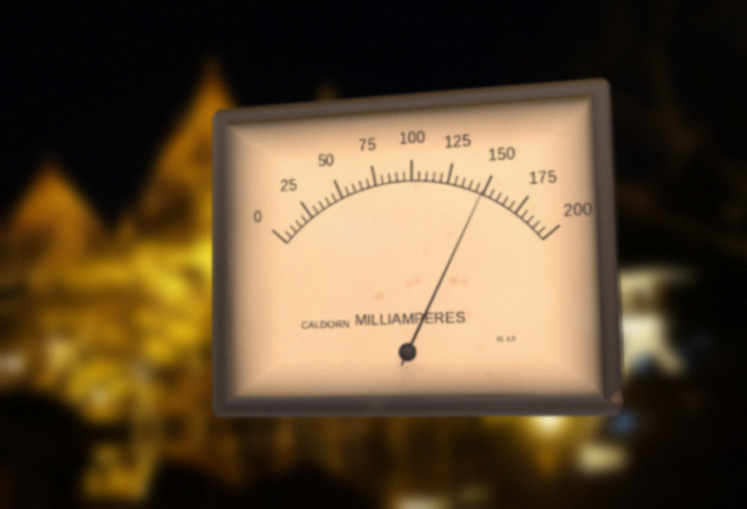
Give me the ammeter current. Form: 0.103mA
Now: 150mA
